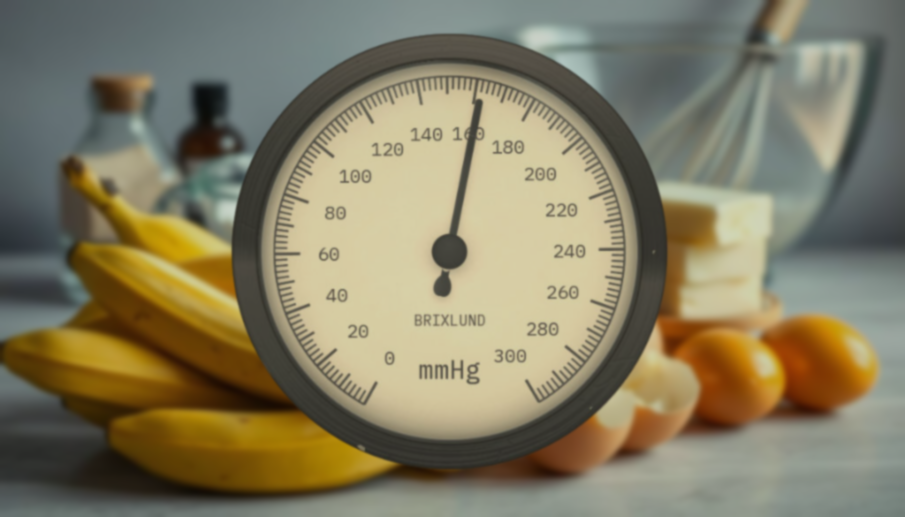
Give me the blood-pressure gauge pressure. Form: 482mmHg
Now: 162mmHg
